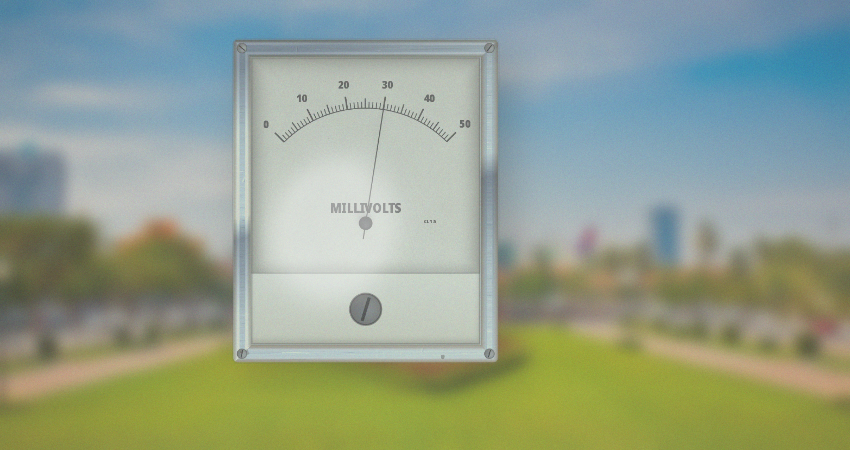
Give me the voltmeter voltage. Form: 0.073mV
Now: 30mV
